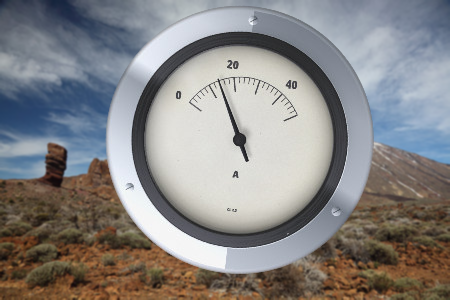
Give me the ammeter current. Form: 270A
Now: 14A
